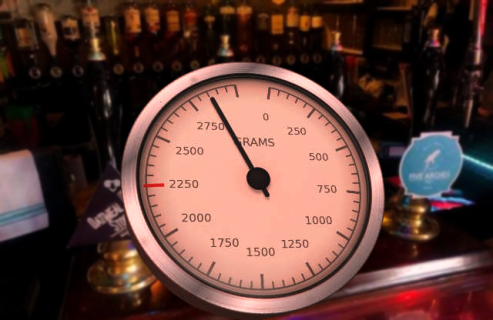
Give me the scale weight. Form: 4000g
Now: 2850g
